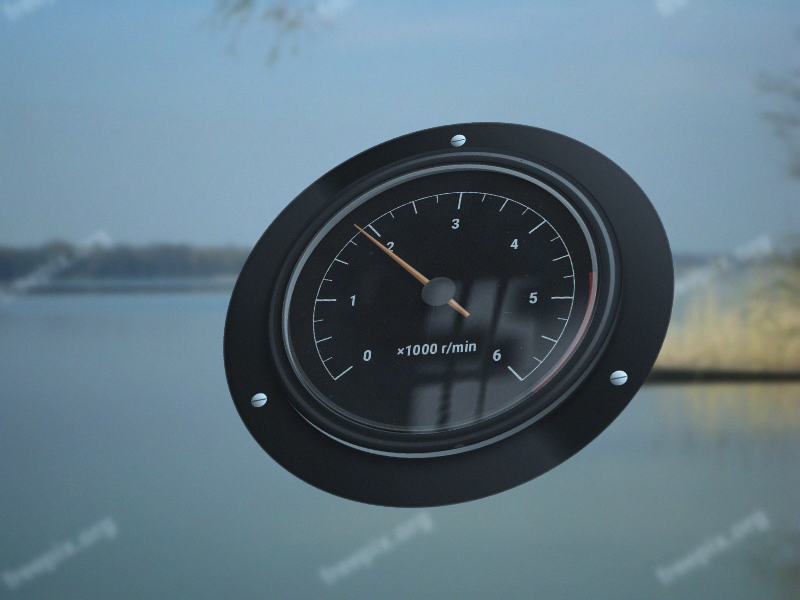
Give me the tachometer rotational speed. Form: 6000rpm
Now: 1875rpm
